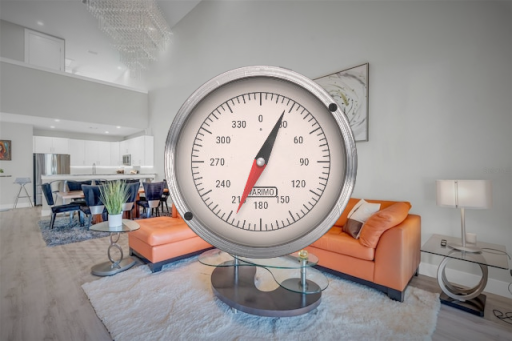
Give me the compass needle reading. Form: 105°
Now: 205°
